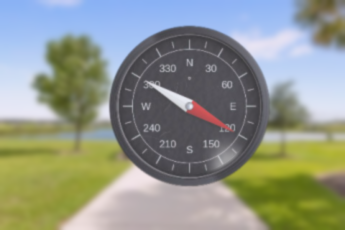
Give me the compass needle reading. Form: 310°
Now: 120°
